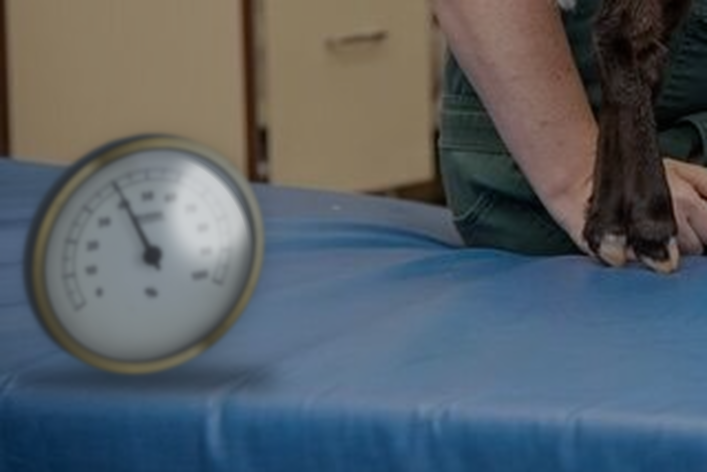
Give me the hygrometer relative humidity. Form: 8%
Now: 40%
